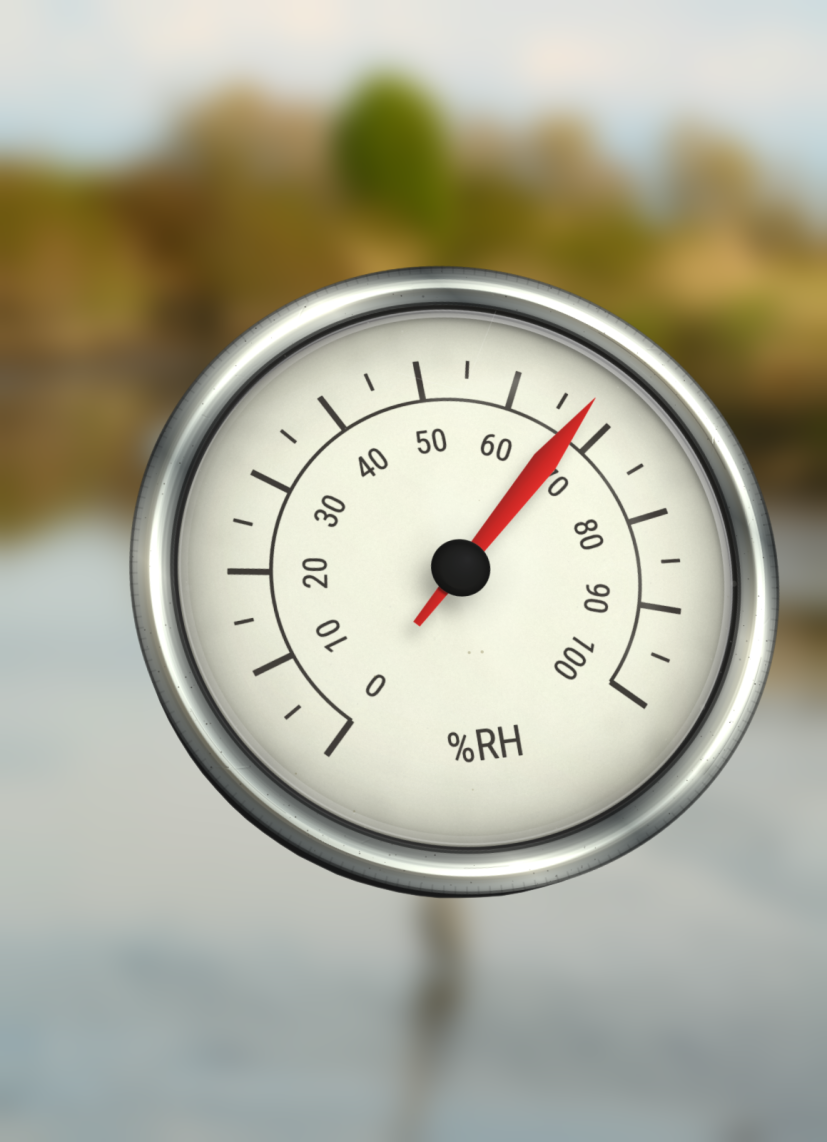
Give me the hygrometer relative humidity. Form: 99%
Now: 67.5%
